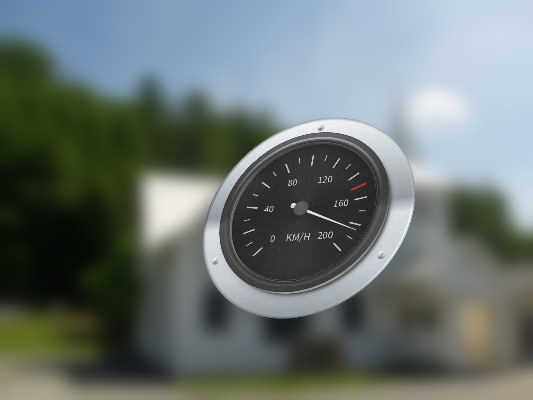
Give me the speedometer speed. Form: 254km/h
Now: 185km/h
